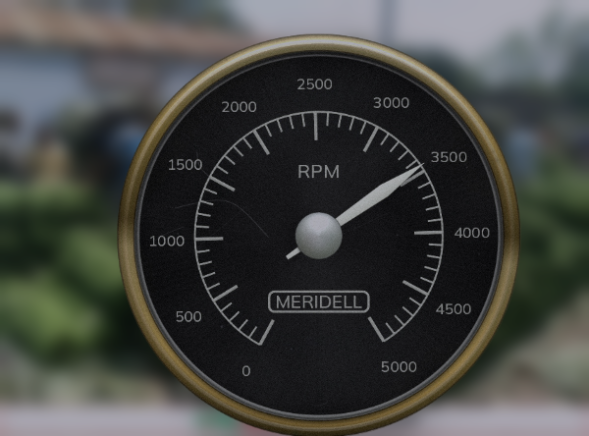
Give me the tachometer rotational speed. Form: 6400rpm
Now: 3450rpm
